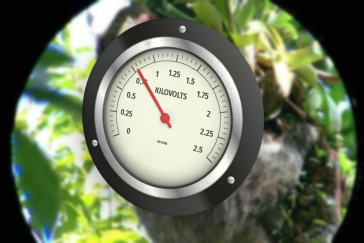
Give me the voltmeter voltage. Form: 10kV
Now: 0.8kV
